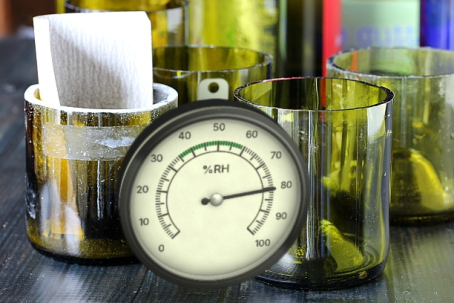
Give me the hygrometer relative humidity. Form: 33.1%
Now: 80%
